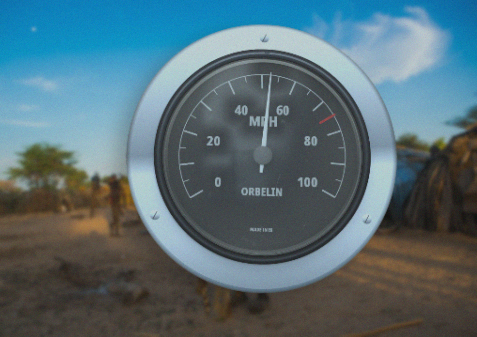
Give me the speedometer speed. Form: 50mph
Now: 52.5mph
